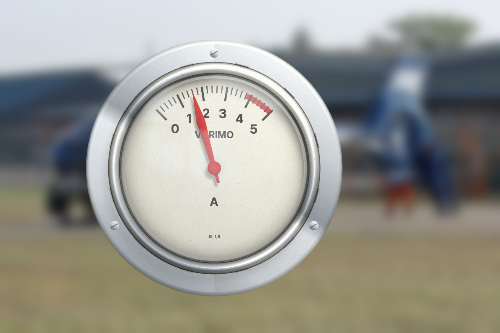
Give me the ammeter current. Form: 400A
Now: 1.6A
